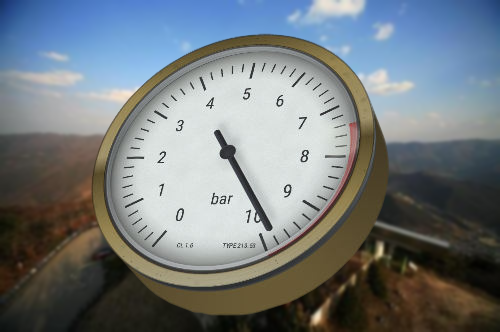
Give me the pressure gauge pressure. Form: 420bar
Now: 9.8bar
